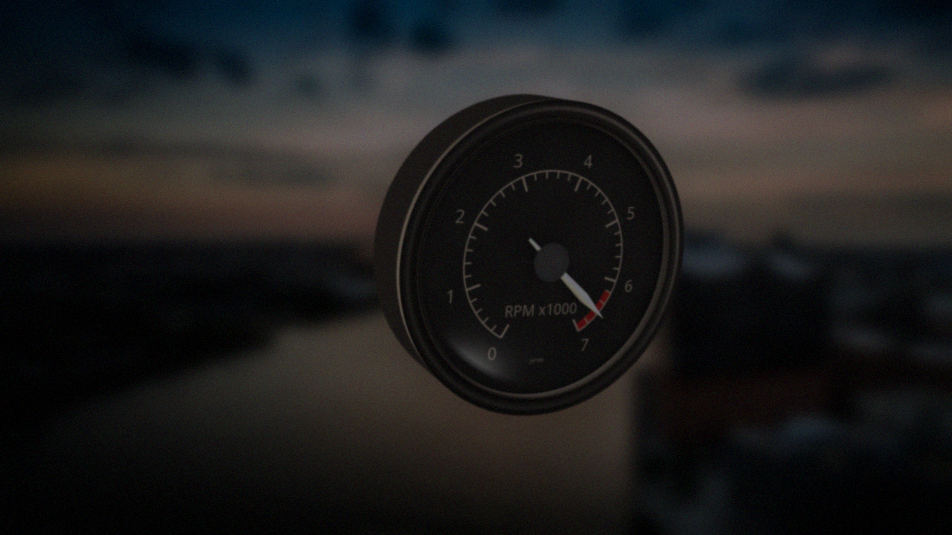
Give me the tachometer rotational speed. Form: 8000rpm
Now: 6600rpm
